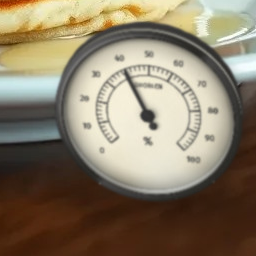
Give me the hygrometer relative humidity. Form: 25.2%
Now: 40%
